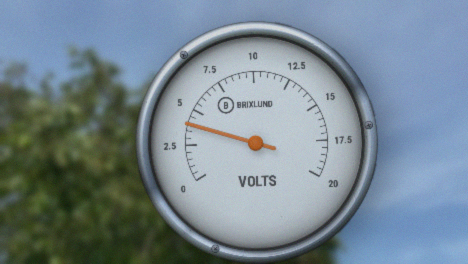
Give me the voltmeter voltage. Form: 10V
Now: 4V
